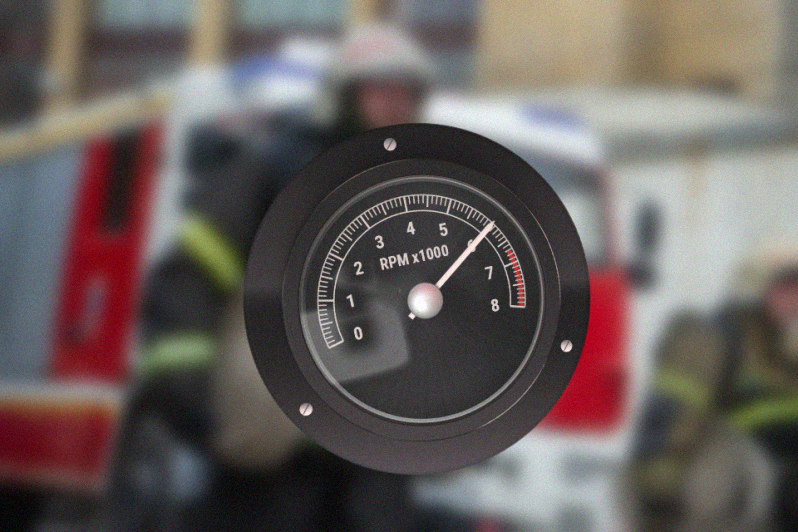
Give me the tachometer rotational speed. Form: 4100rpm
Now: 6000rpm
